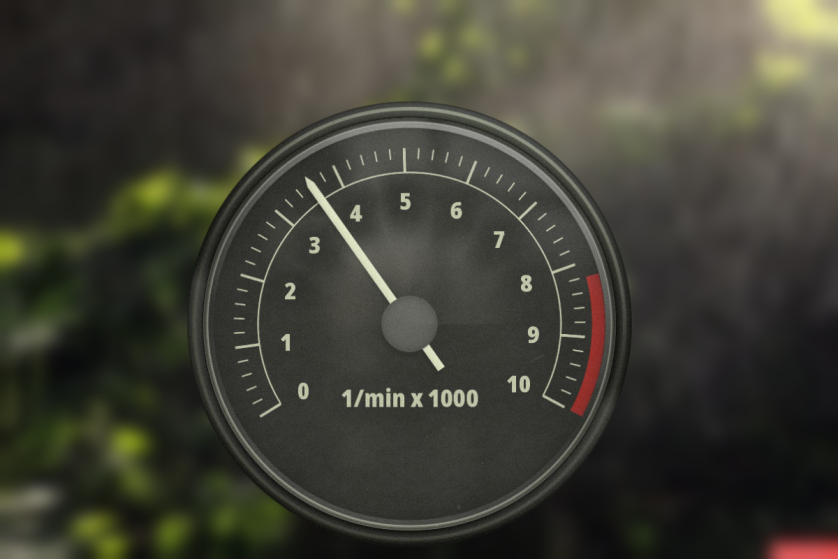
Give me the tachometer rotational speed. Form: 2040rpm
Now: 3600rpm
